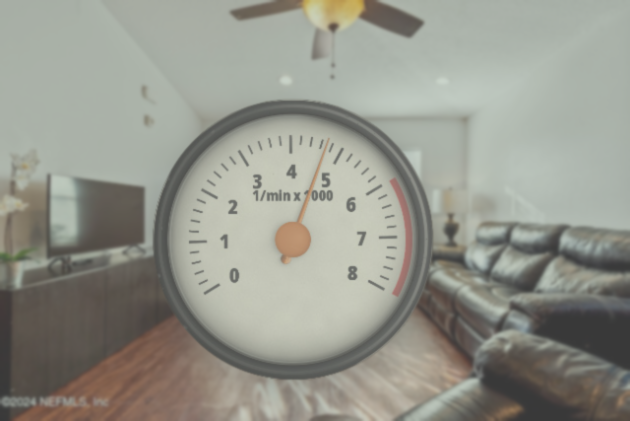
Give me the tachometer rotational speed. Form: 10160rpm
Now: 4700rpm
